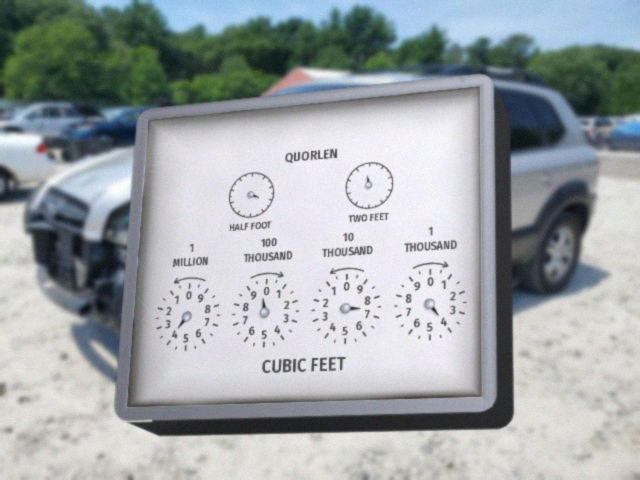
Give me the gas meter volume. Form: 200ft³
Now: 397400ft³
